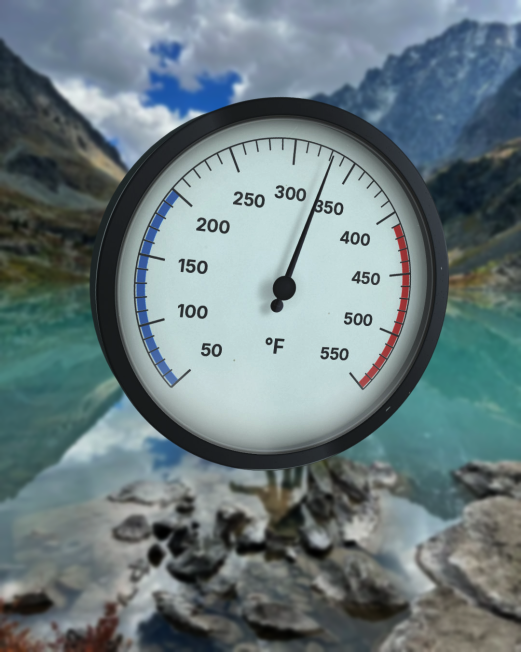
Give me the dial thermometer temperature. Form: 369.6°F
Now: 330°F
